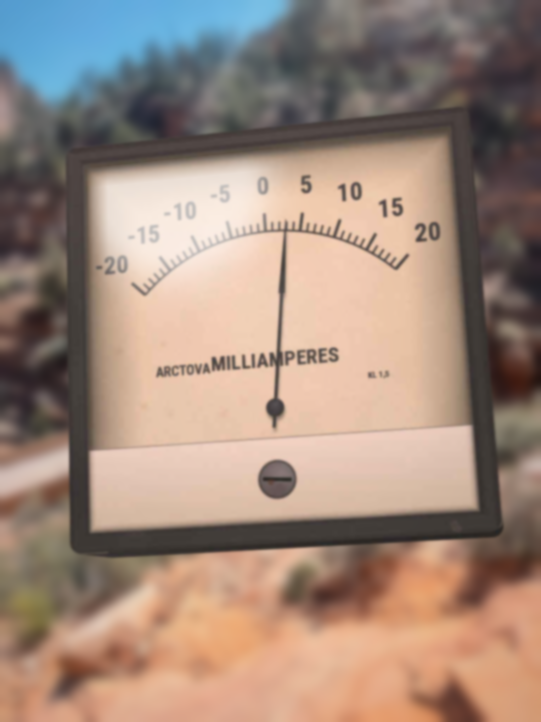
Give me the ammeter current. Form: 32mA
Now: 3mA
